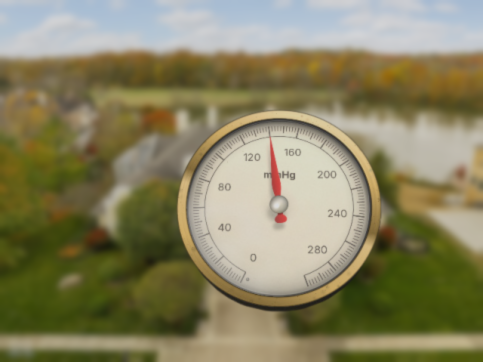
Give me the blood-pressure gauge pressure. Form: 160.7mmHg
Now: 140mmHg
